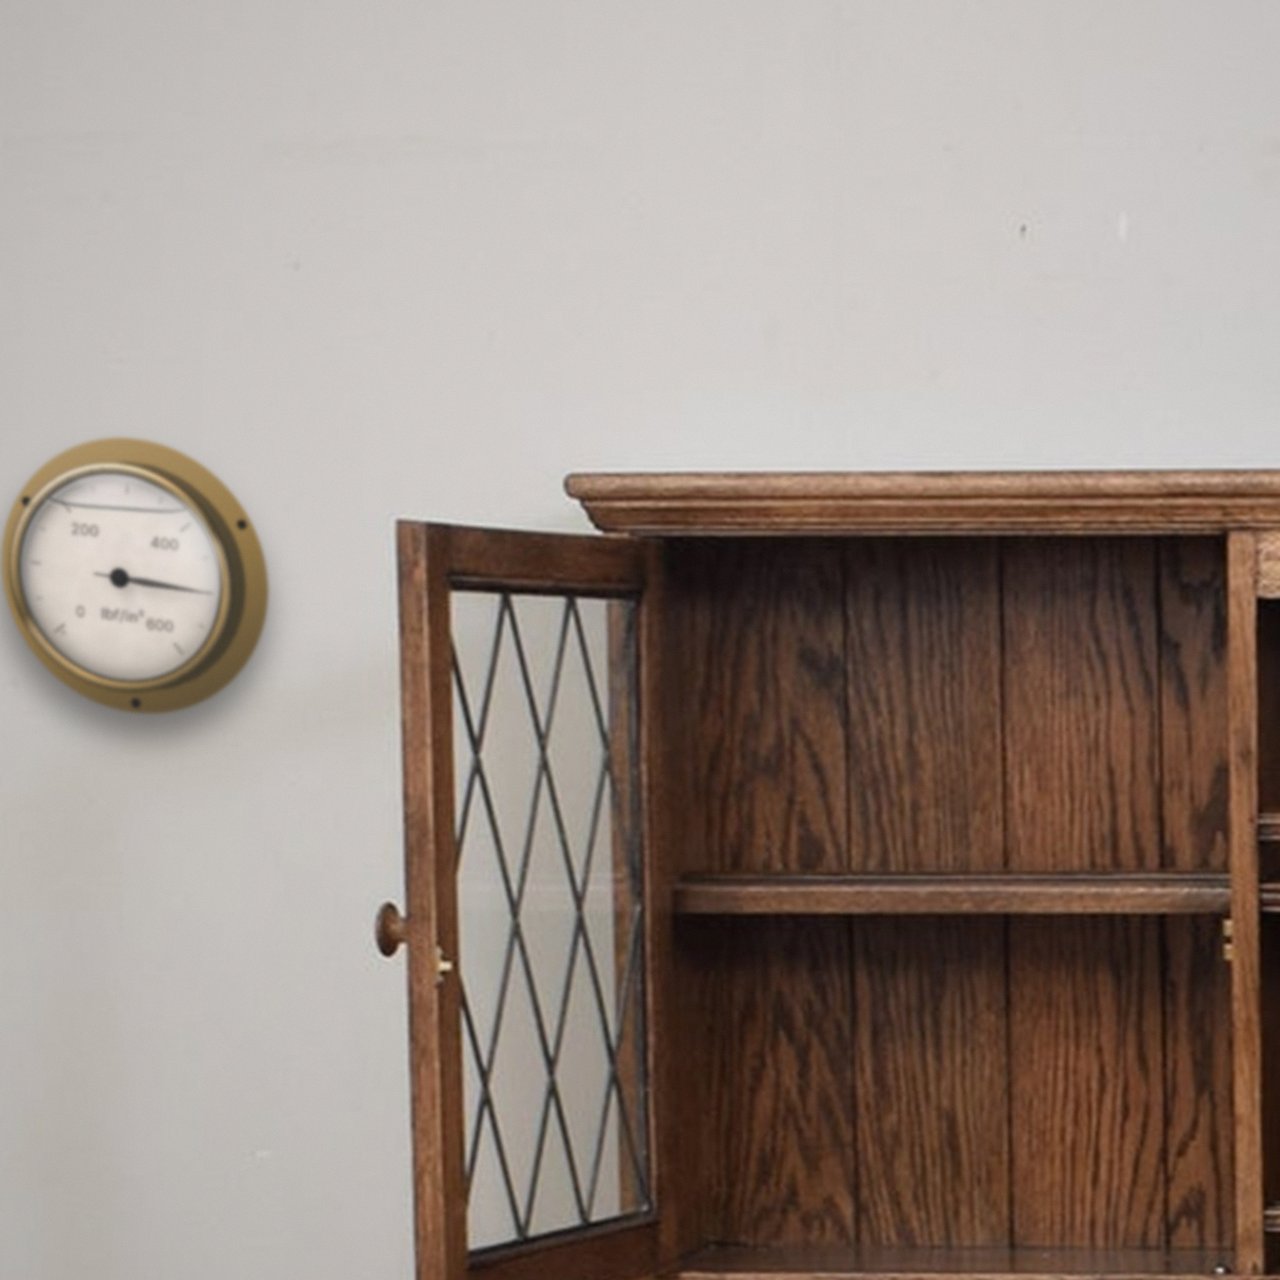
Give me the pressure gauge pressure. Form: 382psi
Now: 500psi
